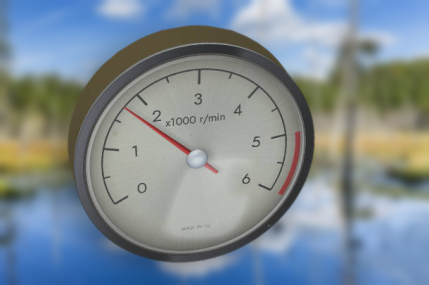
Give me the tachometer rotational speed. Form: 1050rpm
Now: 1750rpm
